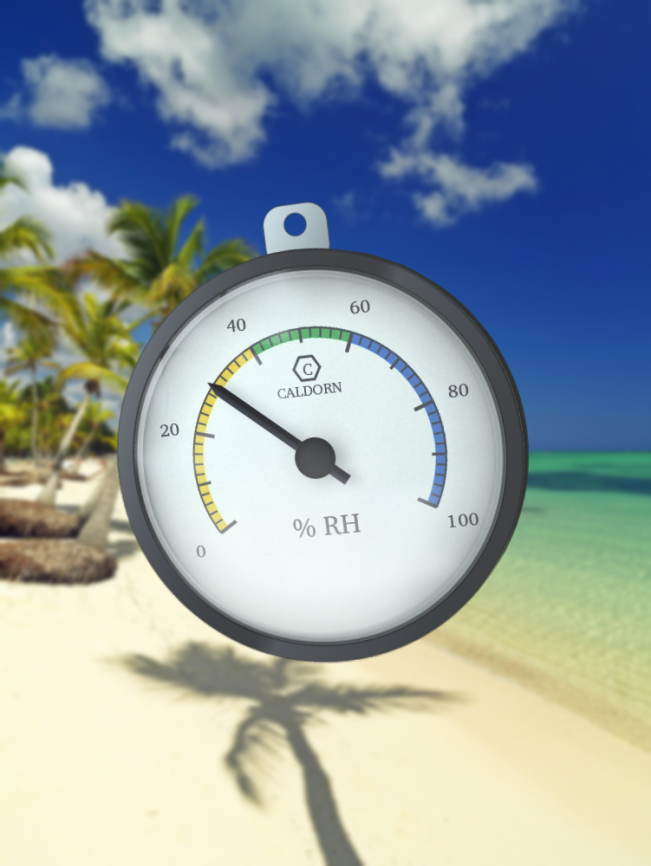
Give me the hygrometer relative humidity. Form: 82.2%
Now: 30%
